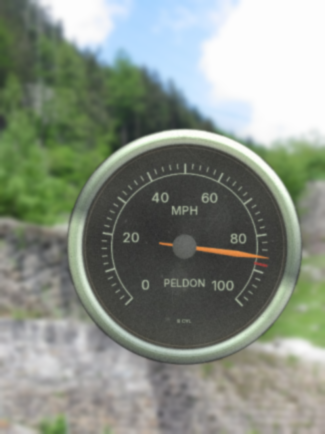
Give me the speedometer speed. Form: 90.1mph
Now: 86mph
